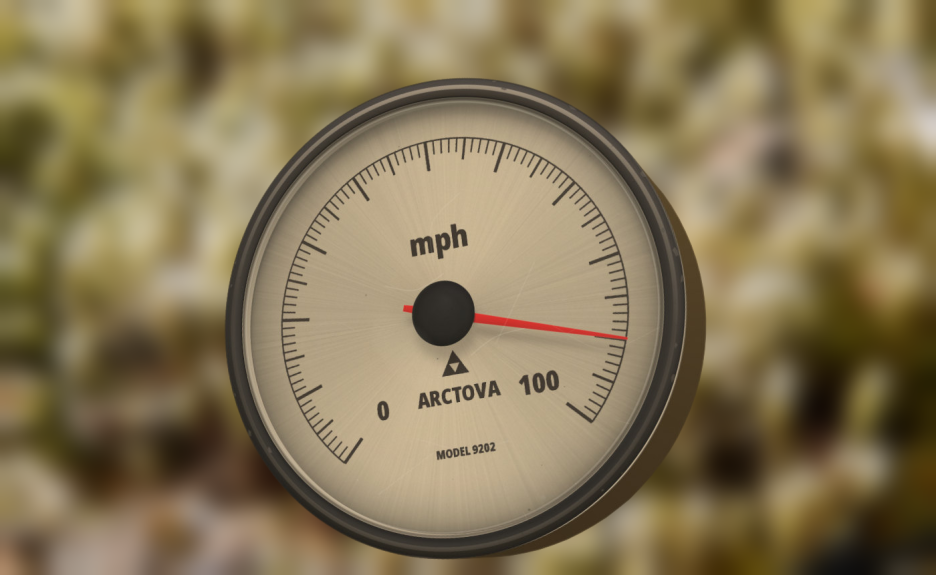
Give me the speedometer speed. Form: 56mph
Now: 90mph
